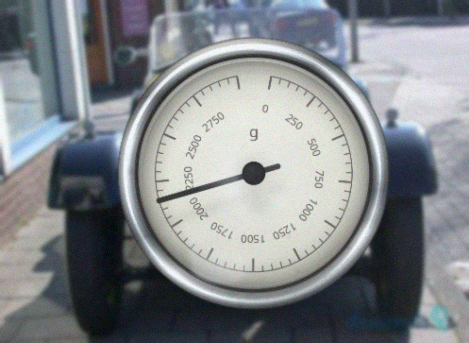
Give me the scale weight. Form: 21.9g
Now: 2150g
